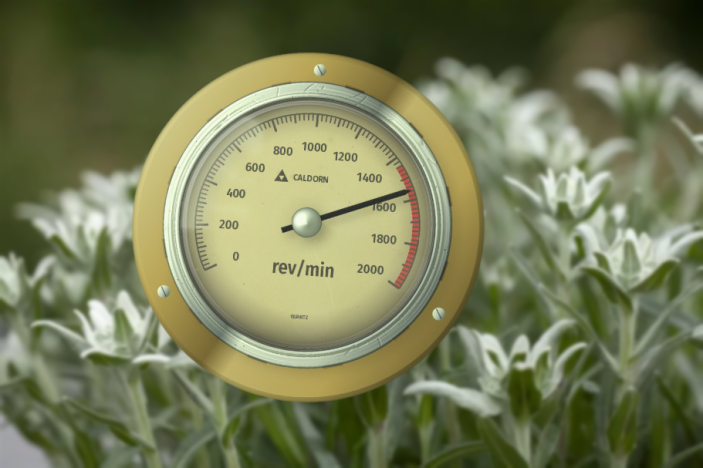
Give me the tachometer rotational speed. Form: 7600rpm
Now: 1560rpm
